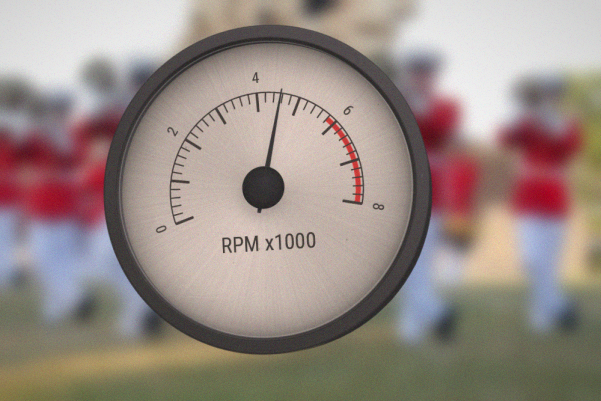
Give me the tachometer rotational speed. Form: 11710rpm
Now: 4600rpm
